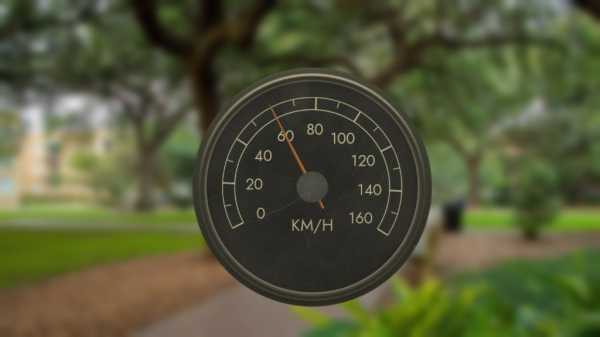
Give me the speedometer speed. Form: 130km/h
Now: 60km/h
